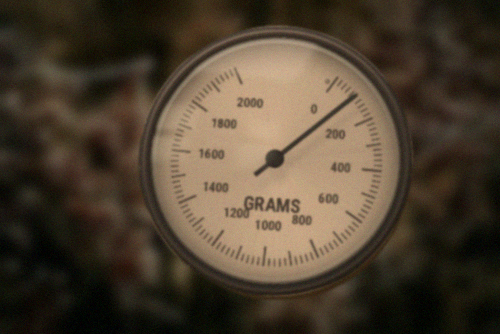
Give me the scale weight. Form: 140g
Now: 100g
